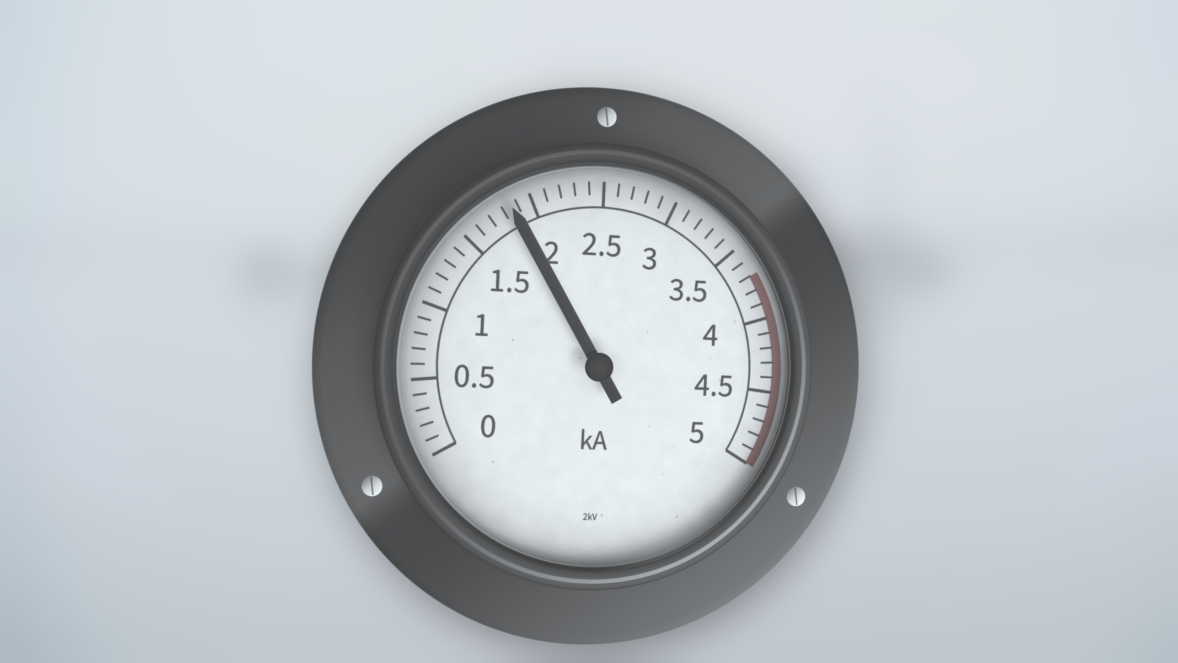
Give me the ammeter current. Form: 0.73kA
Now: 1.85kA
